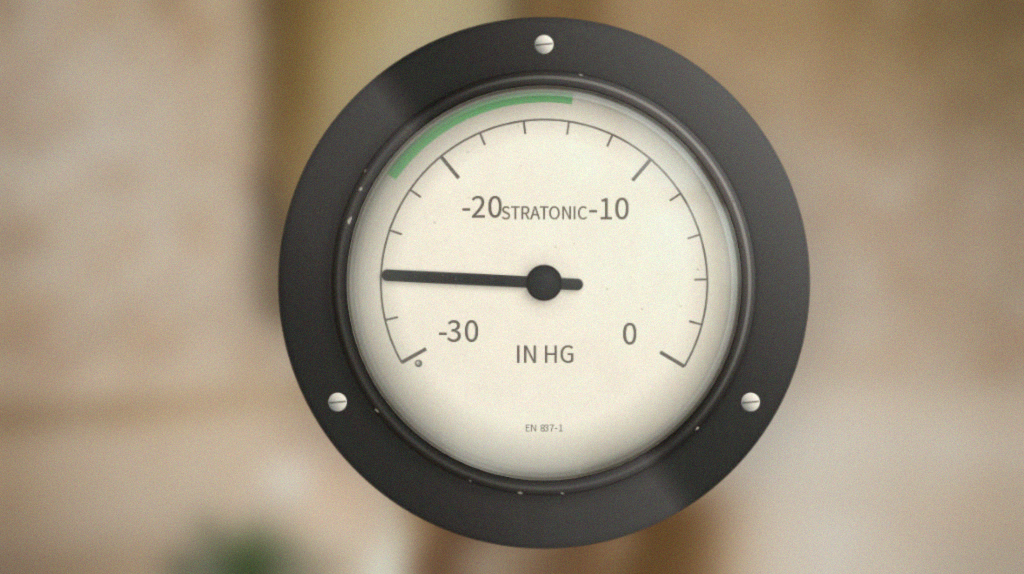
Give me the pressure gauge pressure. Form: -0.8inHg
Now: -26inHg
